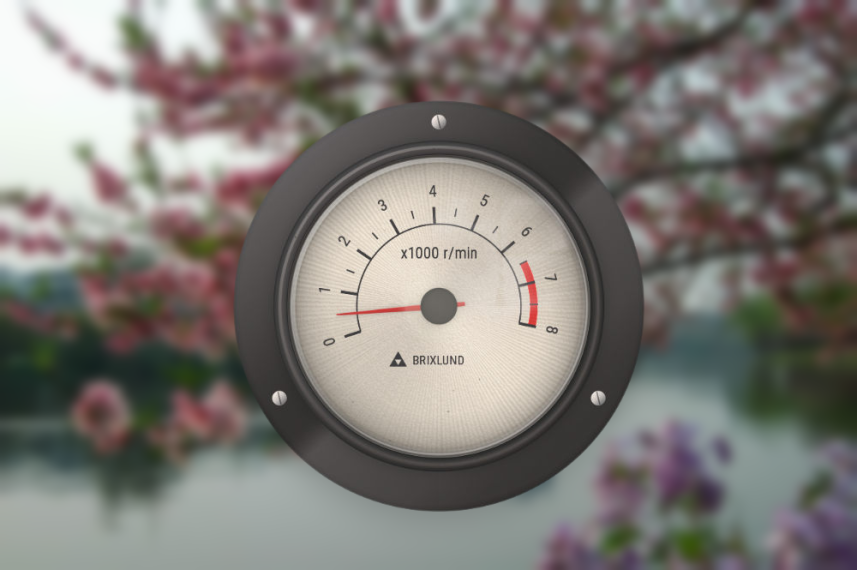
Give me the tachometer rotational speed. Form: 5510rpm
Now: 500rpm
